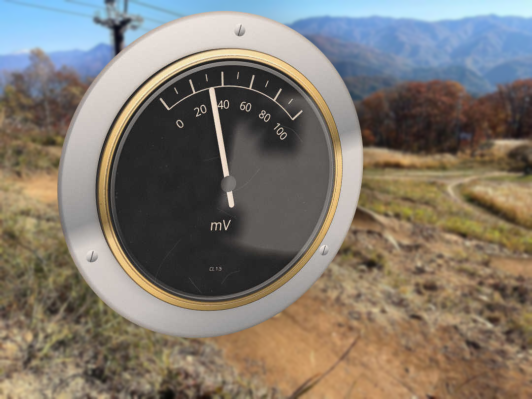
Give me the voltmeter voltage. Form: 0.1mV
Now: 30mV
